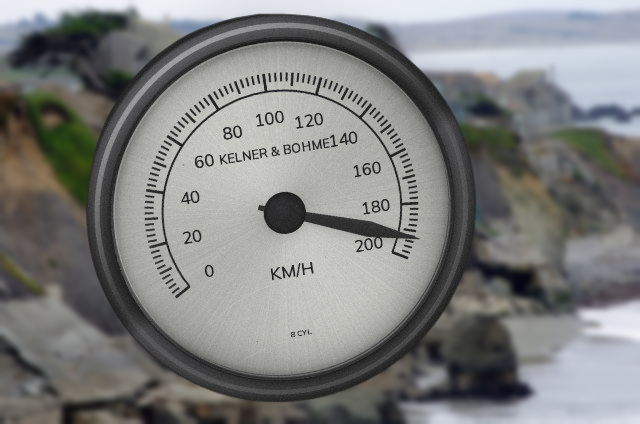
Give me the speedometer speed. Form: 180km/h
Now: 192km/h
